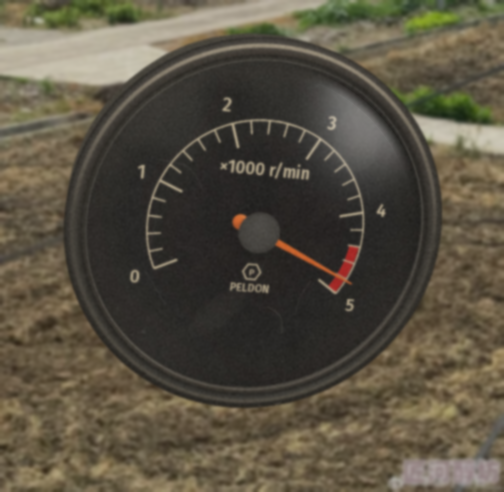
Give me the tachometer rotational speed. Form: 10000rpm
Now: 4800rpm
